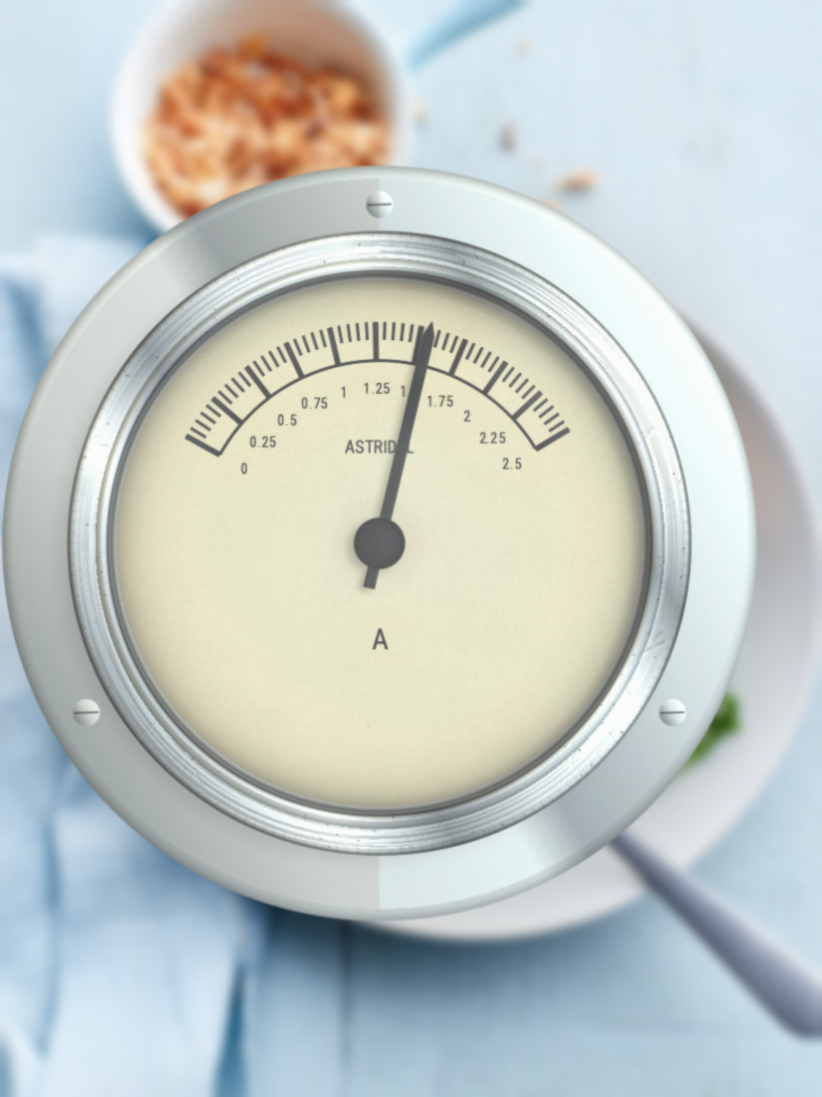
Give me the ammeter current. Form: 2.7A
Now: 1.55A
